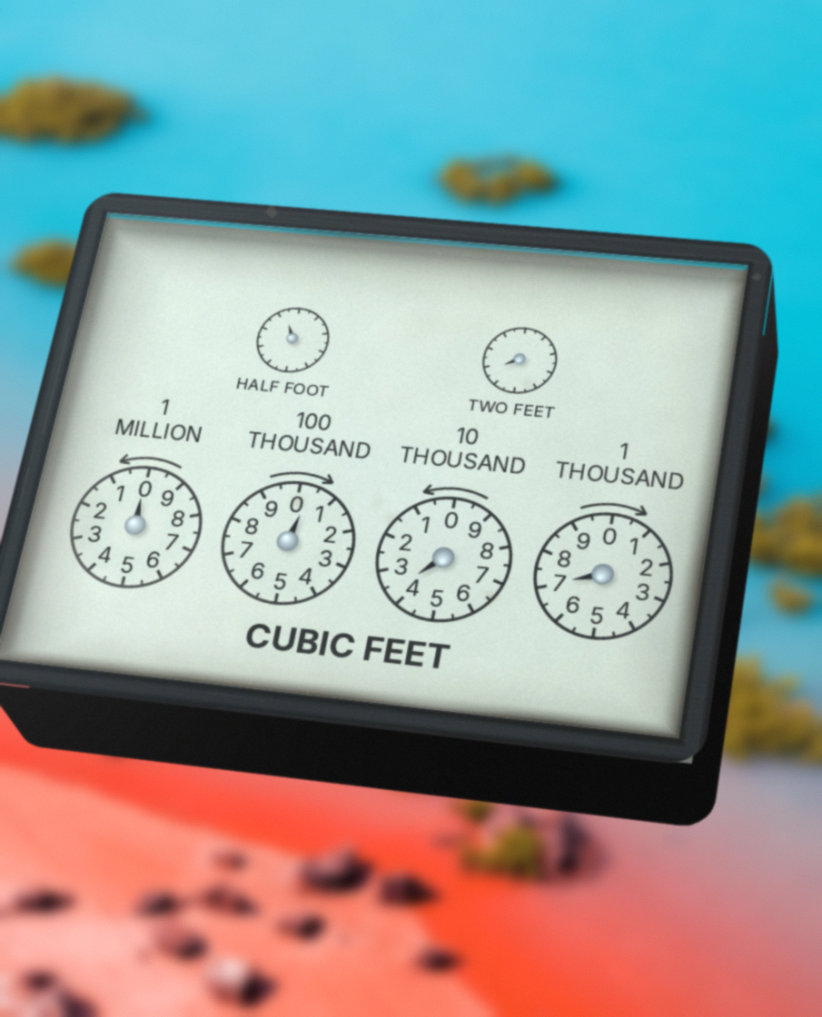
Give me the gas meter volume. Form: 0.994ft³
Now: 3700ft³
